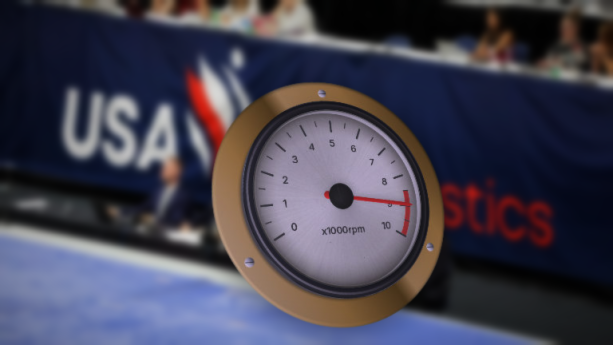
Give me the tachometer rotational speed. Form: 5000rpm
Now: 9000rpm
